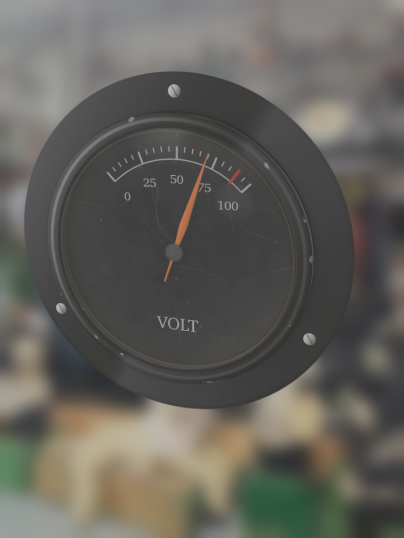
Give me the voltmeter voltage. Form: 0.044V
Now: 70V
